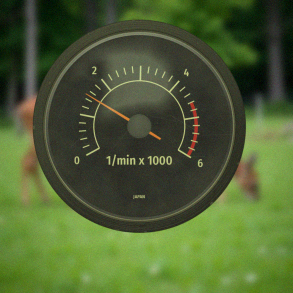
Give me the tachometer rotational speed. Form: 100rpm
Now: 1500rpm
